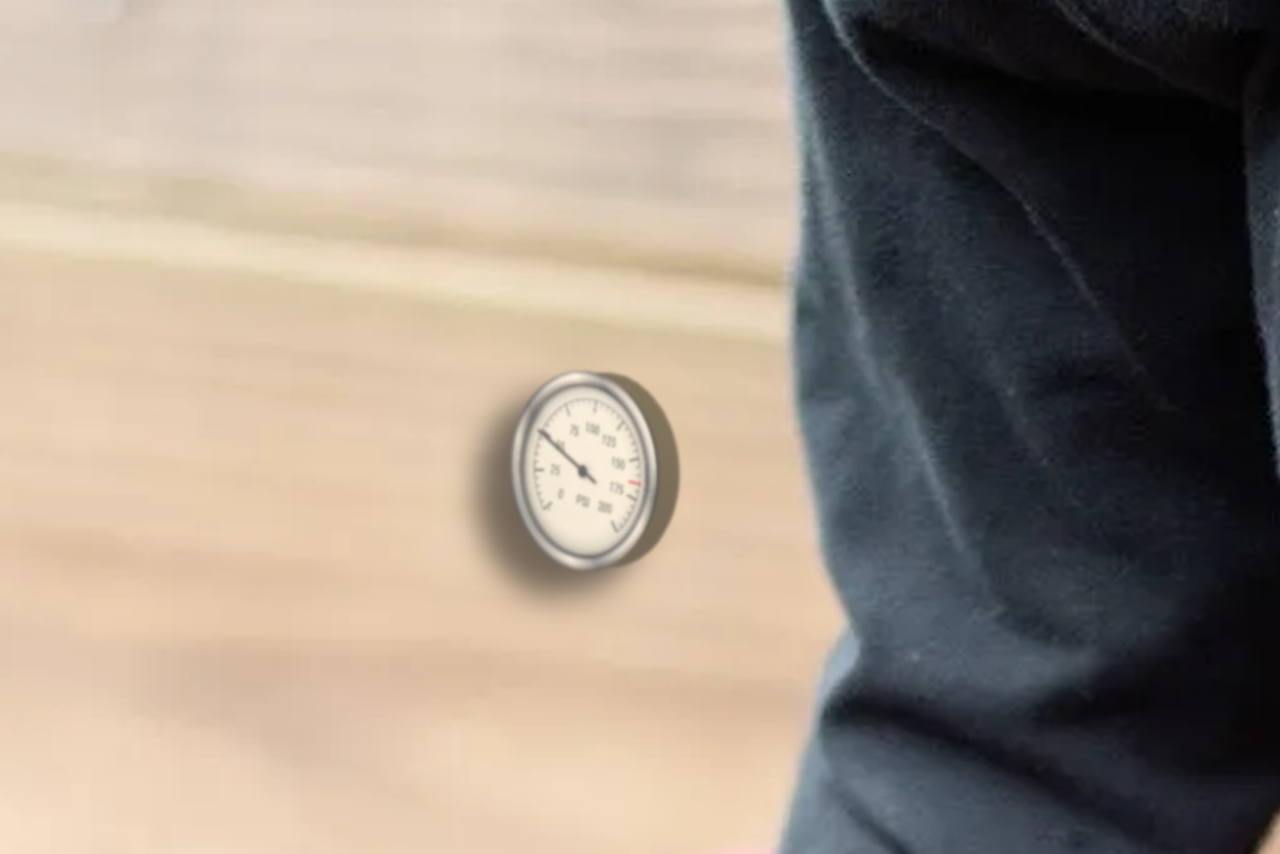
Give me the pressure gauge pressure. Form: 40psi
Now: 50psi
